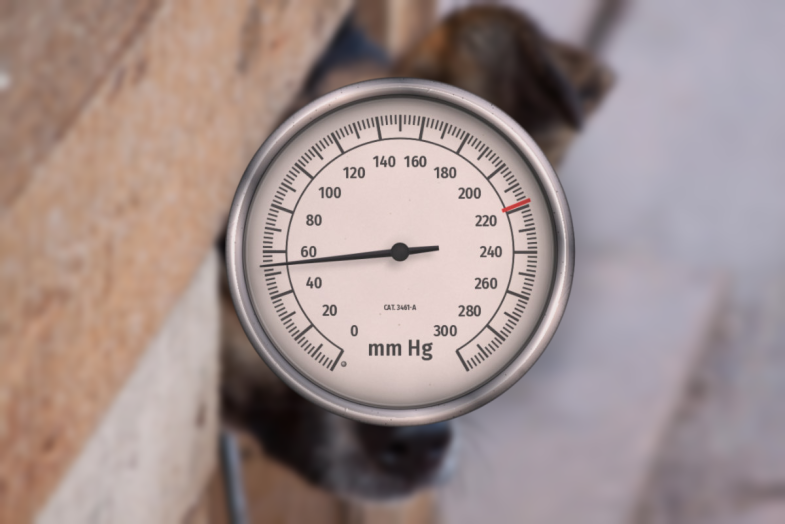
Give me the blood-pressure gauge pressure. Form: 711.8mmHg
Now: 54mmHg
